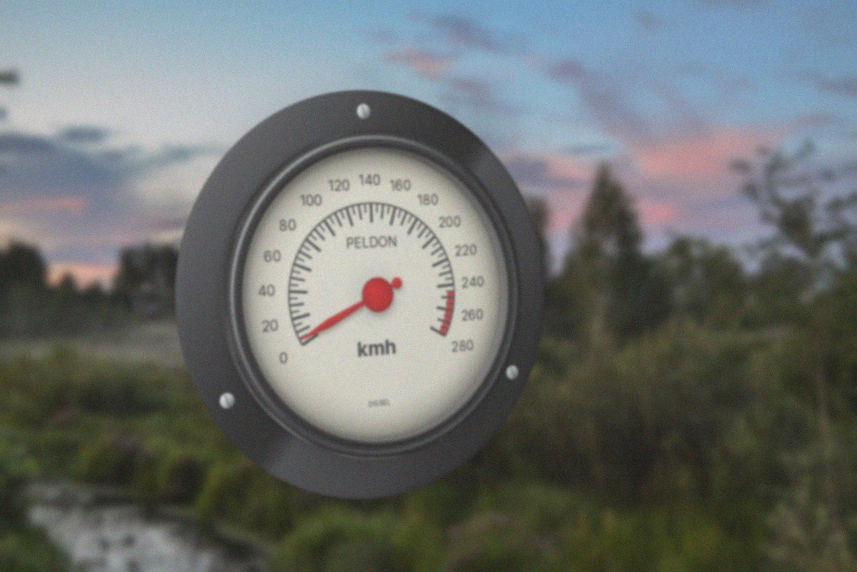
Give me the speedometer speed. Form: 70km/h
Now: 5km/h
